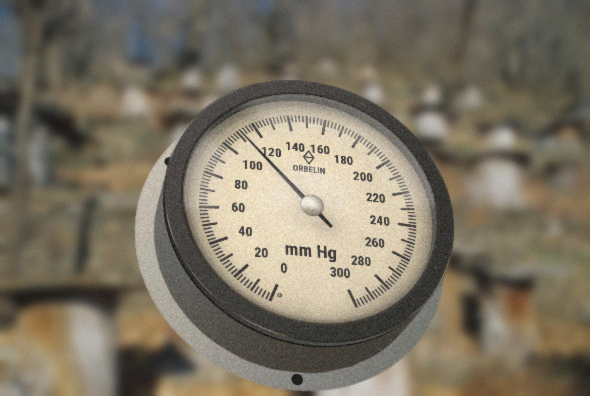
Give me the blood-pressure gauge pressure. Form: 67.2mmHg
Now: 110mmHg
